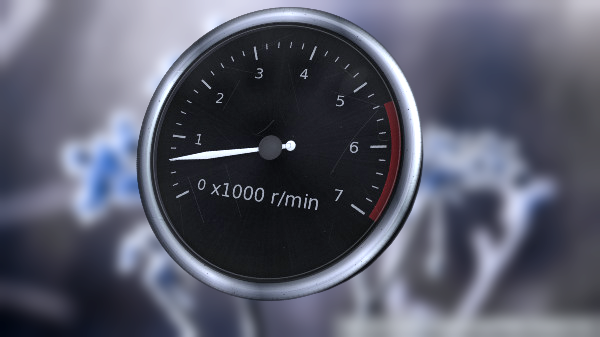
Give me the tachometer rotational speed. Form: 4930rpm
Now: 600rpm
